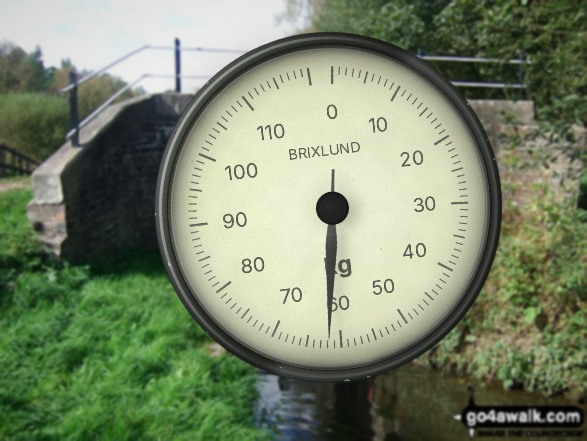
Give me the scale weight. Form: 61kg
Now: 62kg
